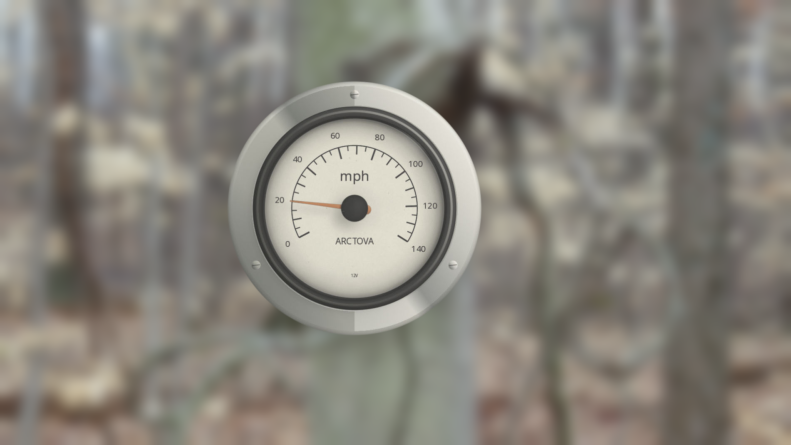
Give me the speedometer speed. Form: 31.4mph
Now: 20mph
